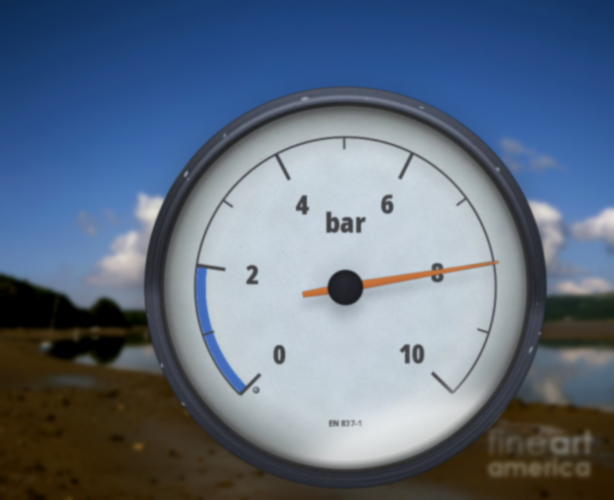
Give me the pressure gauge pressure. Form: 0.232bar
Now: 8bar
